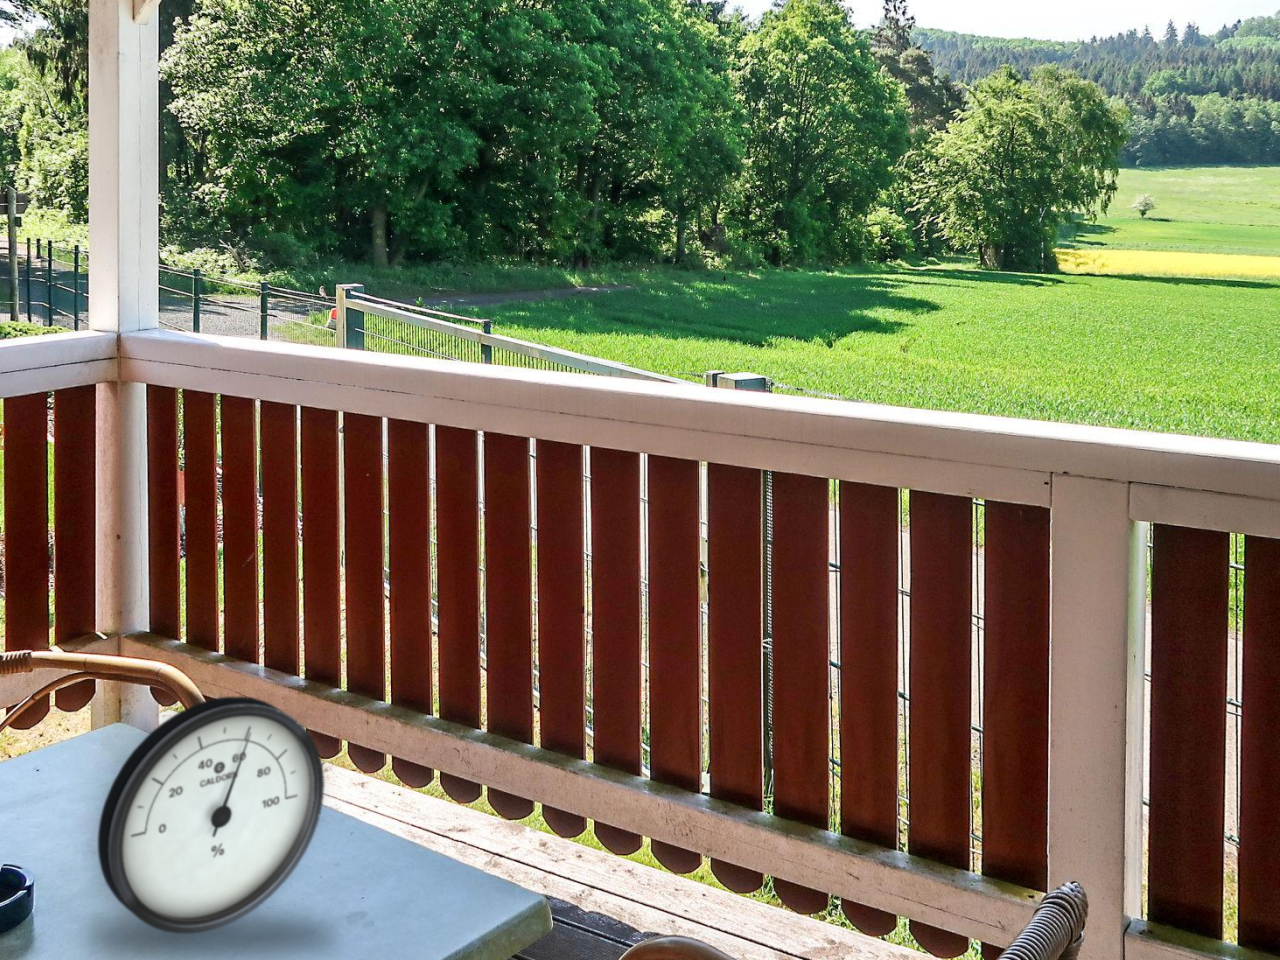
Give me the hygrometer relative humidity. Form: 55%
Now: 60%
